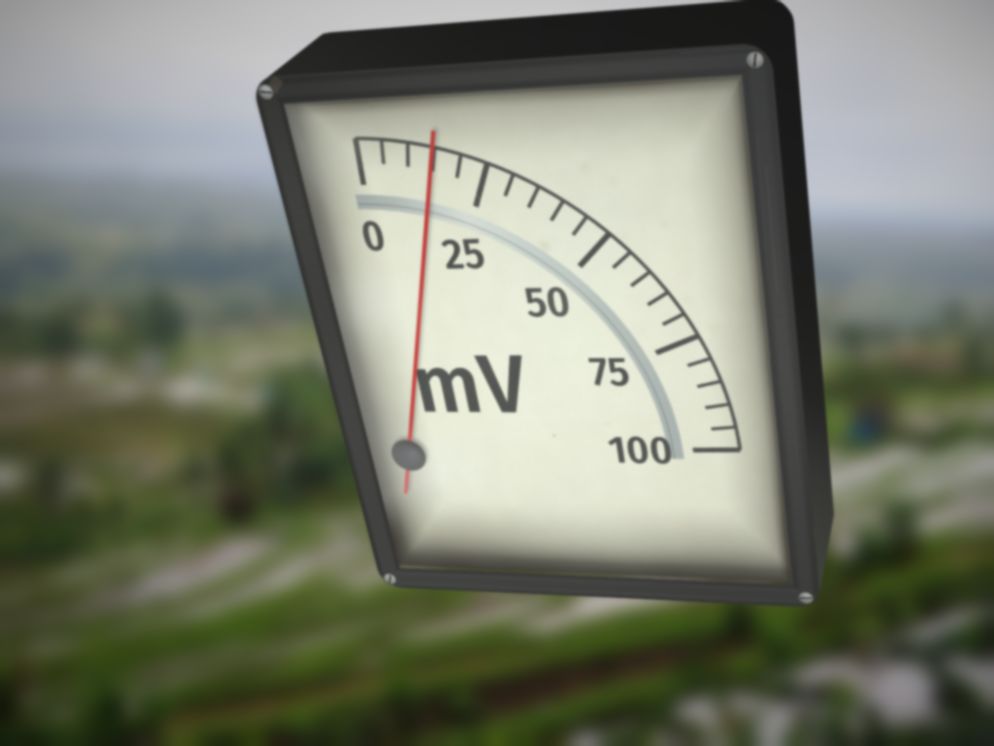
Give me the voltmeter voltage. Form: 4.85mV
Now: 15mV
